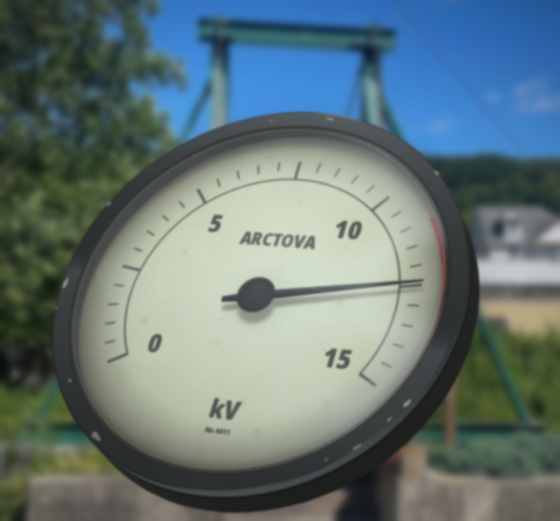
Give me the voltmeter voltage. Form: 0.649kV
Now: 12.5kV
